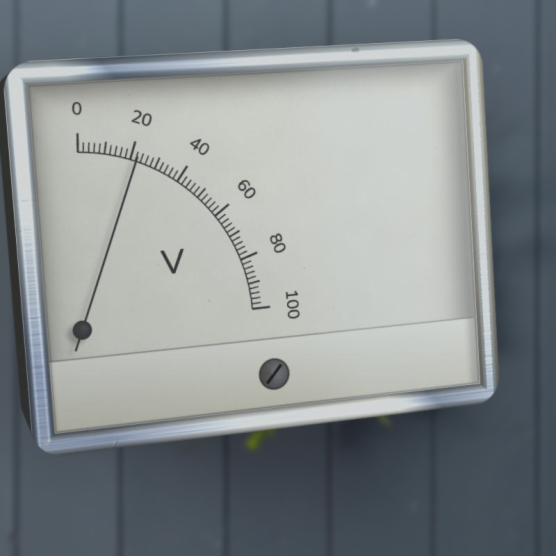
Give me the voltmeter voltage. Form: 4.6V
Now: 22V
